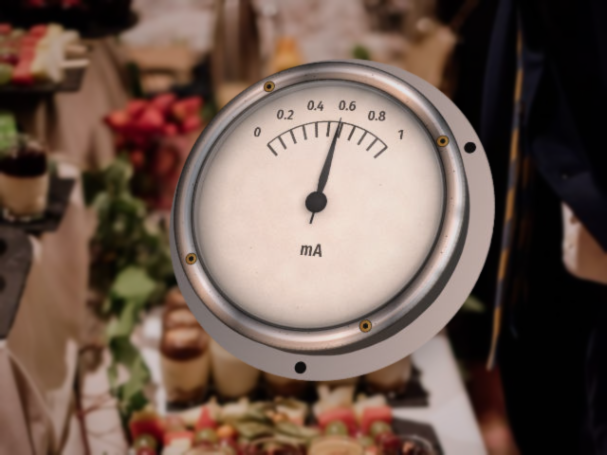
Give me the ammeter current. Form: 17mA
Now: 0.6mA
